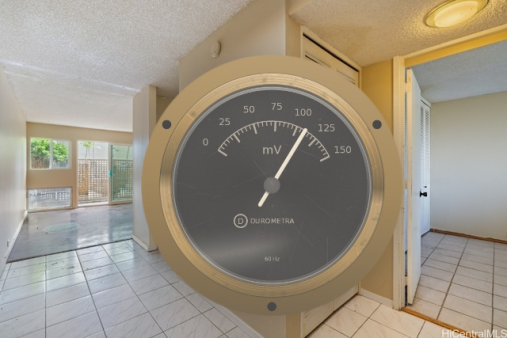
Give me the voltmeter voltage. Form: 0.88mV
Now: 110mV
